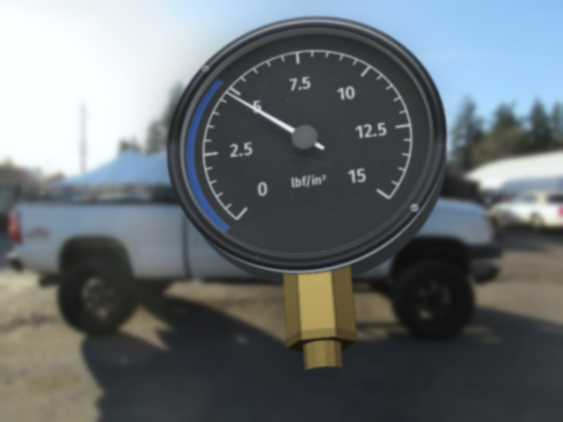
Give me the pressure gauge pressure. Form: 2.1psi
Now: 4.75psi
